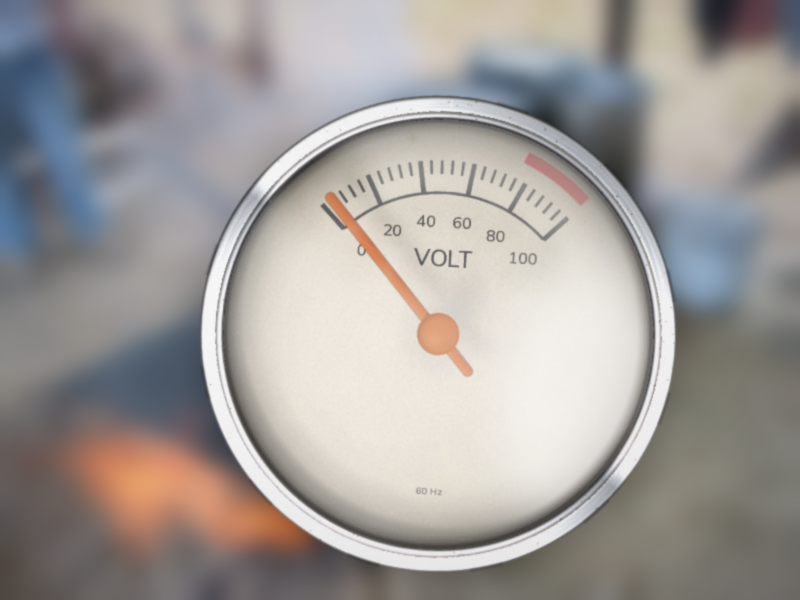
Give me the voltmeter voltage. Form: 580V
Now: 4V
